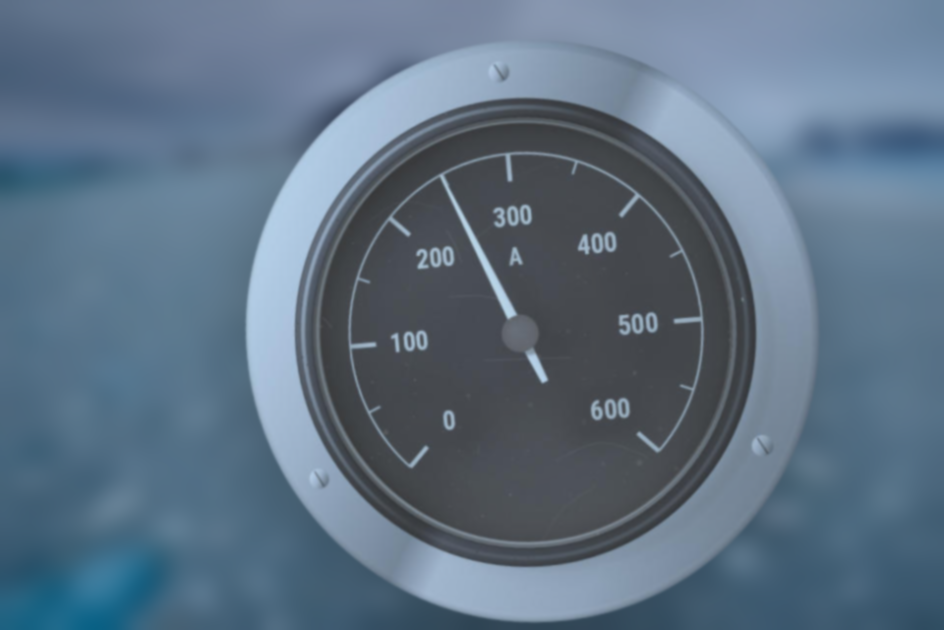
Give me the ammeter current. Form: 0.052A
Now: 250A
